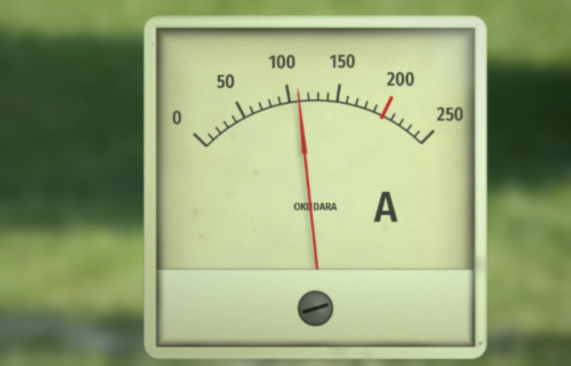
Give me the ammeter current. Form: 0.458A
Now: 110A
